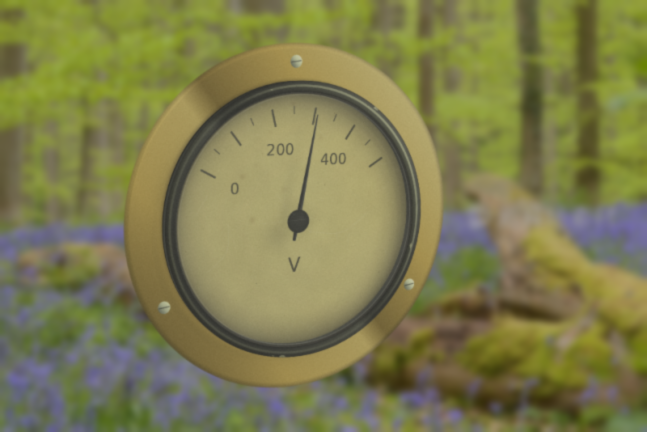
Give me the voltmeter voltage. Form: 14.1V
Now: 300V
